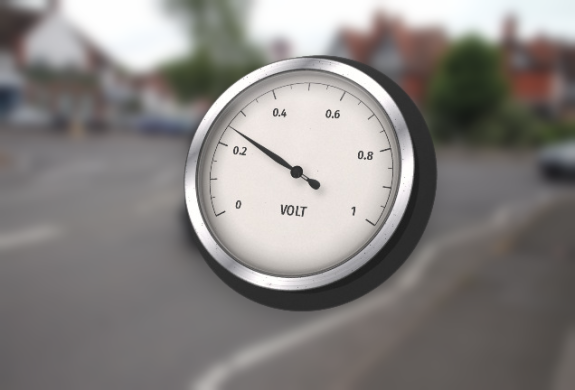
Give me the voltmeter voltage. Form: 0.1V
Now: 0.25V
